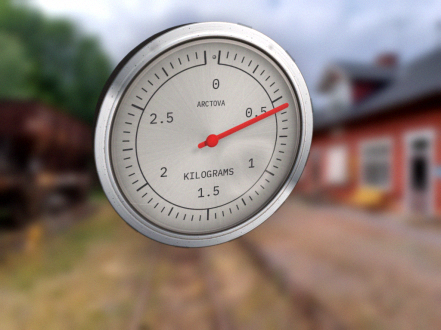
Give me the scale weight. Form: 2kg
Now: 0.55kg
